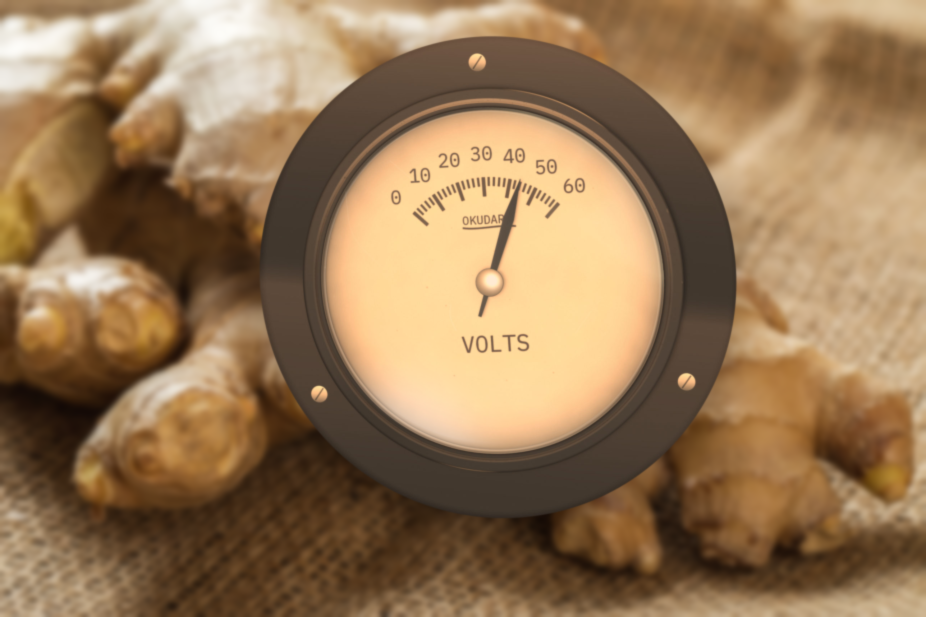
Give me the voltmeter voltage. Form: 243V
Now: 44V
